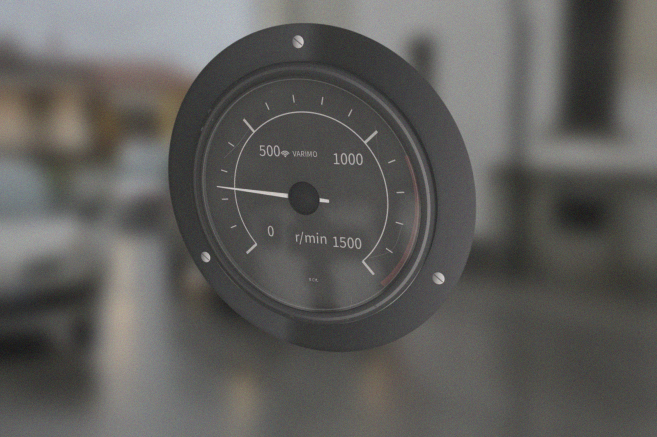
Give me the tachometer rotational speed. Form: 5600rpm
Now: 250rpm
